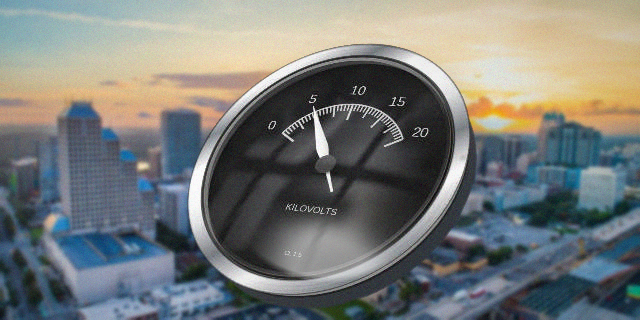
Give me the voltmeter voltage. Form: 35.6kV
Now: 5kV
